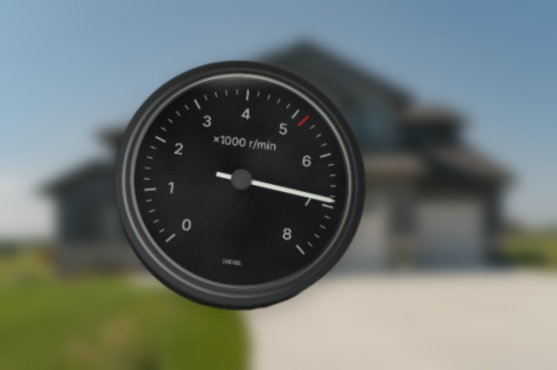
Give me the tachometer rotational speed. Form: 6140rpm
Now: 6900rpm
